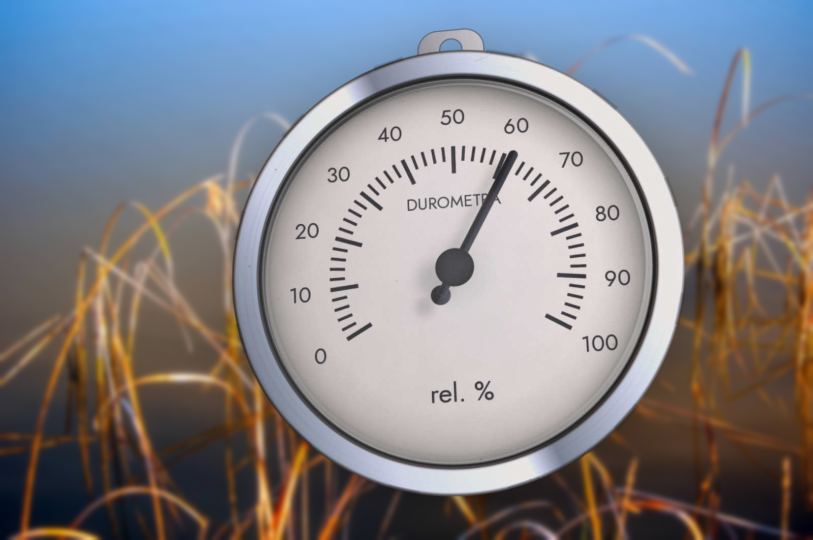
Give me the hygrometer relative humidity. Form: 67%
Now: 62%
